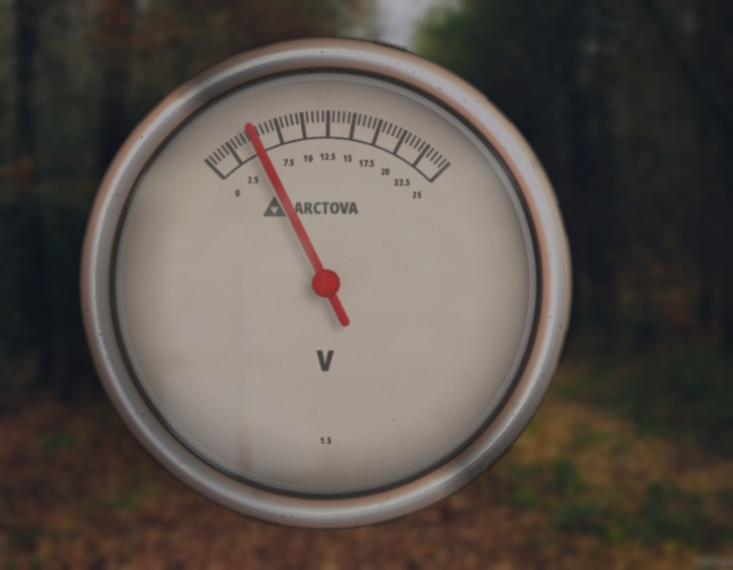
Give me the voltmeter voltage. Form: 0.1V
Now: 5V
